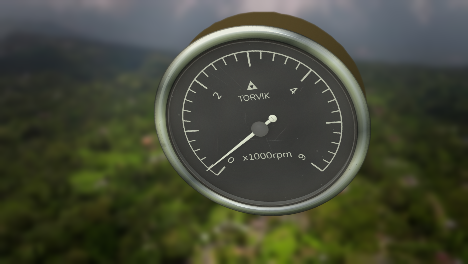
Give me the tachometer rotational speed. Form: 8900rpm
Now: 200rpm
